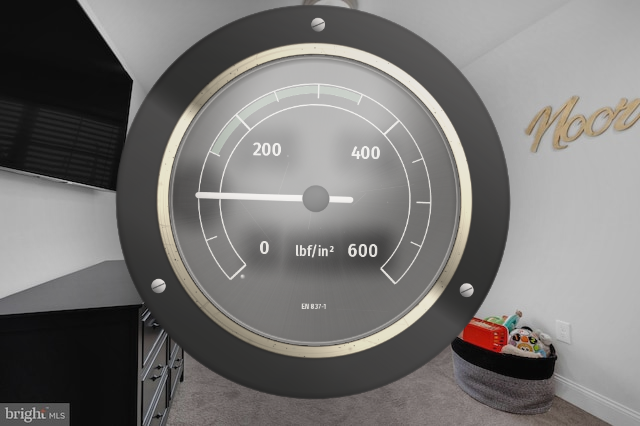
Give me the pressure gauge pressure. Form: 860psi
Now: 100psi
